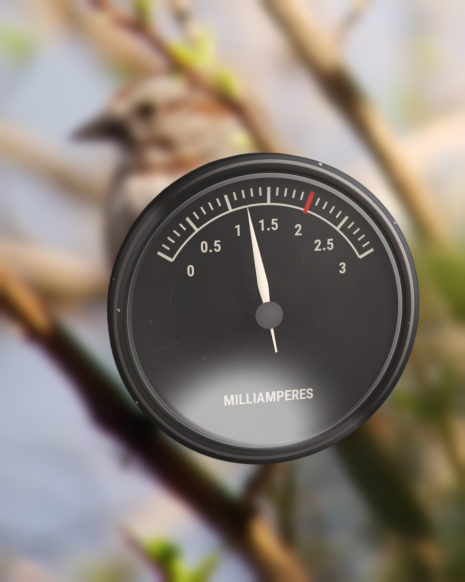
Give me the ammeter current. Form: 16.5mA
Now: 1.2mA
